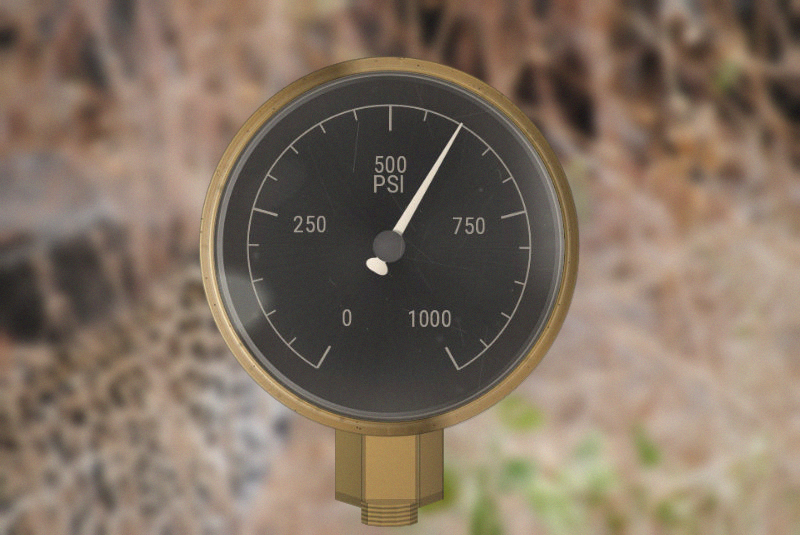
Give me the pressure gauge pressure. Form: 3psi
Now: 600psi
